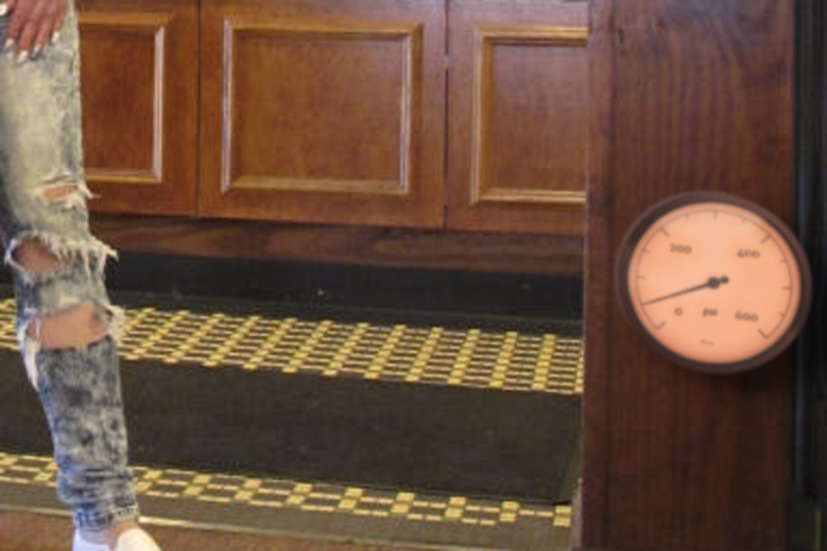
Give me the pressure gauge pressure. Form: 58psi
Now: 50psi
